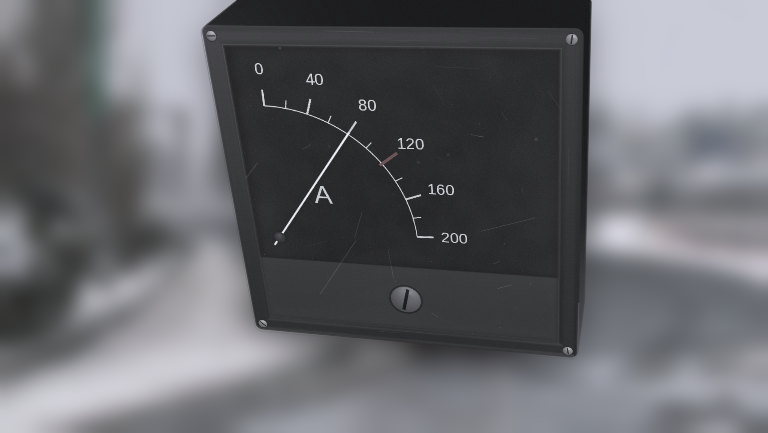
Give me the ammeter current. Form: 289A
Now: 80A
